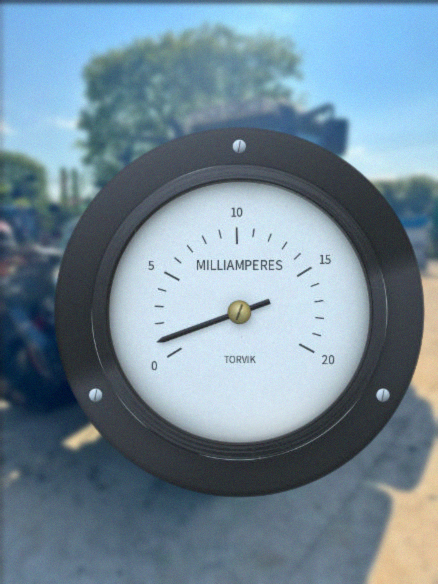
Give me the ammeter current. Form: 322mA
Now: 1mA
